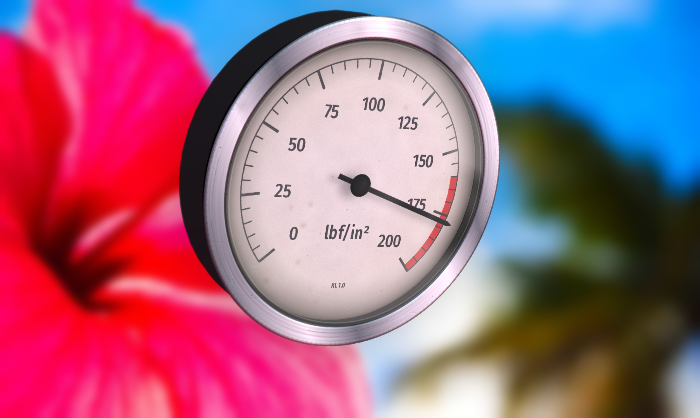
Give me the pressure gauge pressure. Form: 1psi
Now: 177.5psi
